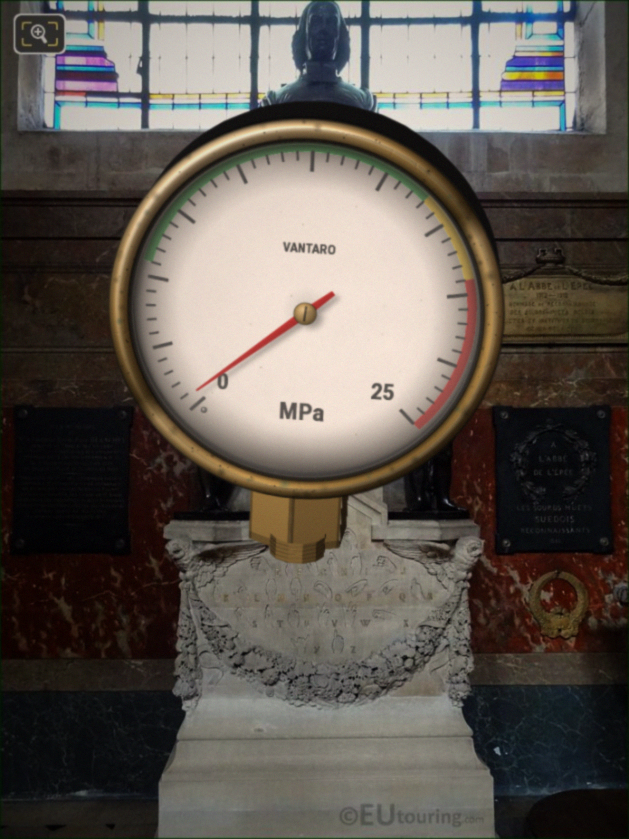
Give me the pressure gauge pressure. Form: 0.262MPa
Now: 0.5MPa
